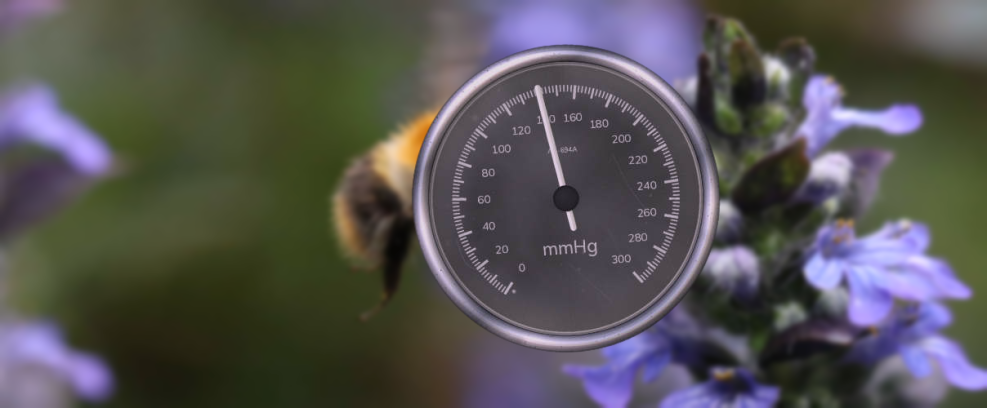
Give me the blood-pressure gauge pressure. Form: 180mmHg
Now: 140mmHg
